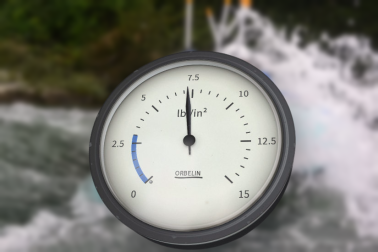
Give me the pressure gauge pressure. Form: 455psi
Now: 7.25psi
